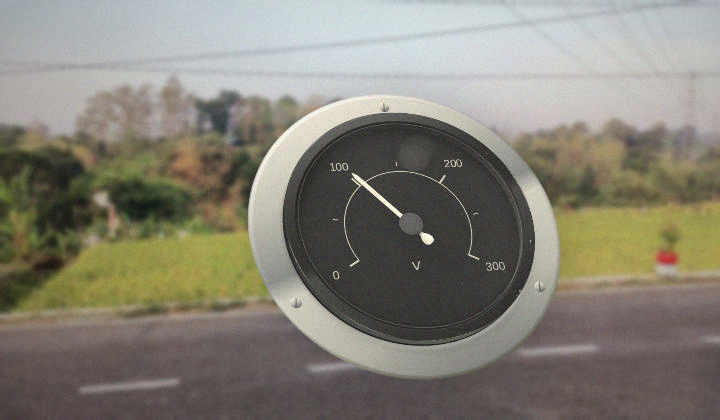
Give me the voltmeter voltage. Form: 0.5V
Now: 100V
